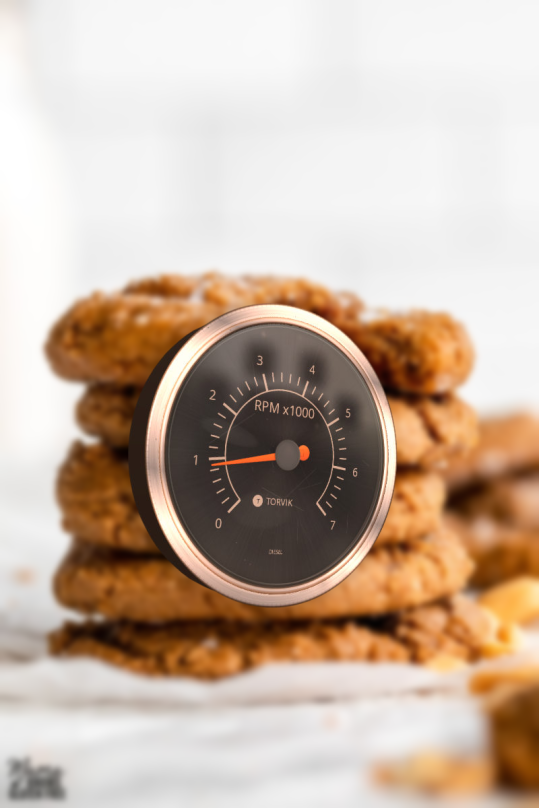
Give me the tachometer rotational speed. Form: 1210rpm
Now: 900rpm
